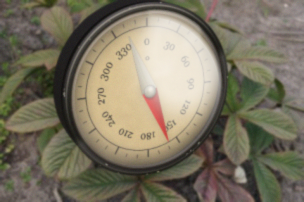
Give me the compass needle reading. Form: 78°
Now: 160°
